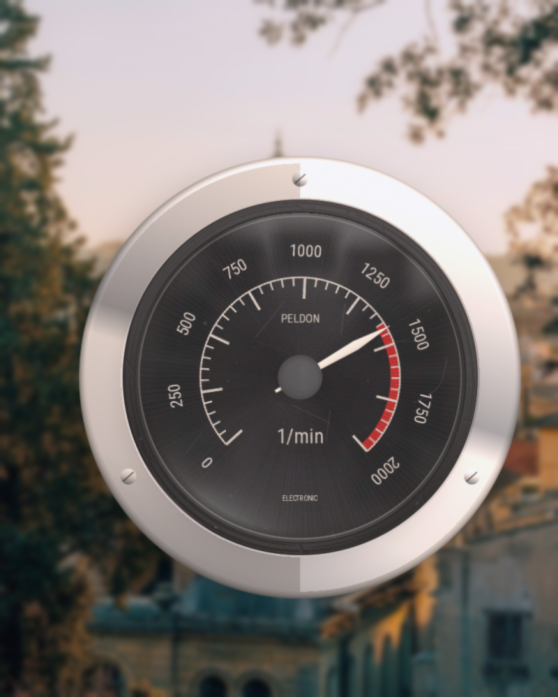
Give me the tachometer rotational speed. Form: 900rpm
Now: 1425rpm
